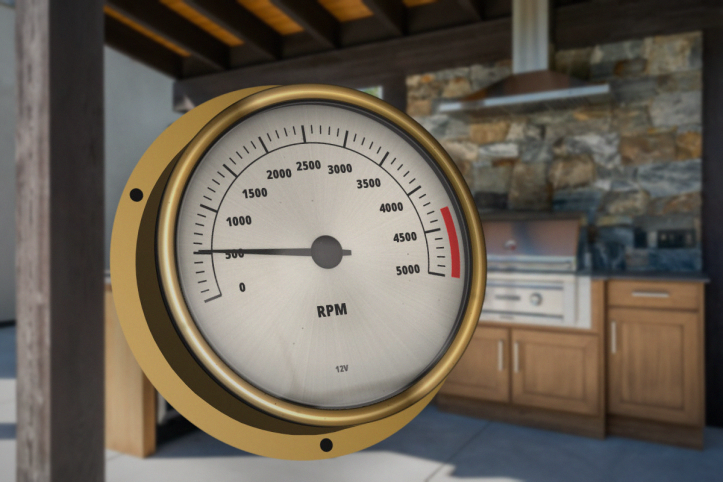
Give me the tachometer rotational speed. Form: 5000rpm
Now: 500rpm
